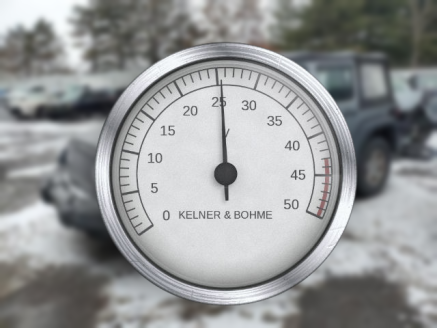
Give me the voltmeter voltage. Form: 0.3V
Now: 25.5V
